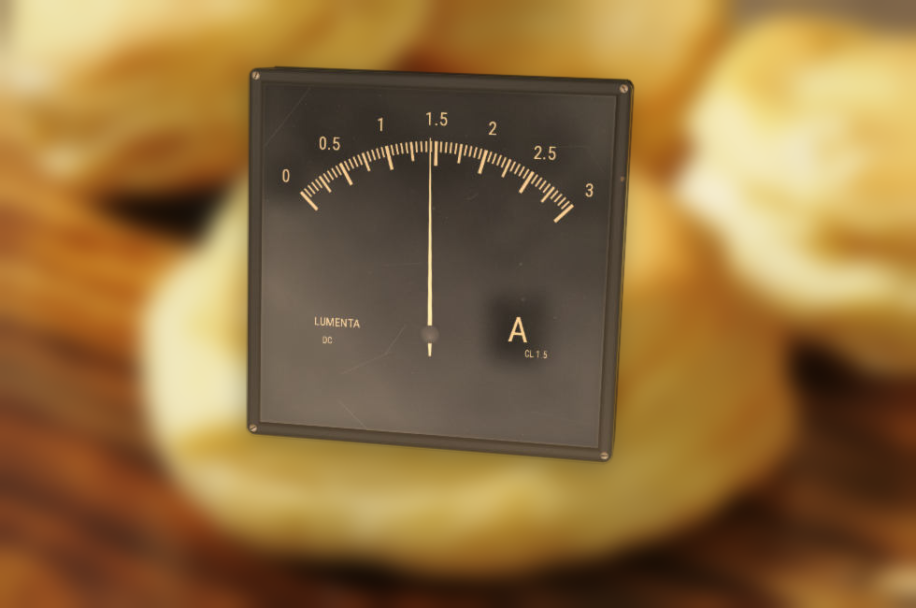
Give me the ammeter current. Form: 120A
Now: 1.45A
